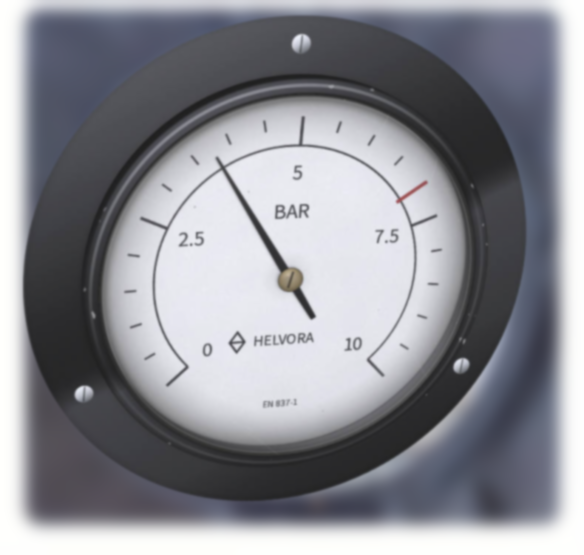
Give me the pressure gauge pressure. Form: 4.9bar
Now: 3.75bar
